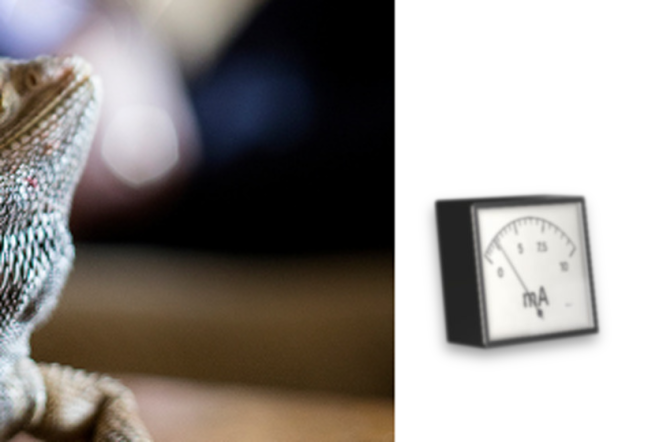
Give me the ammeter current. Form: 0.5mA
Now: 2.5mA
